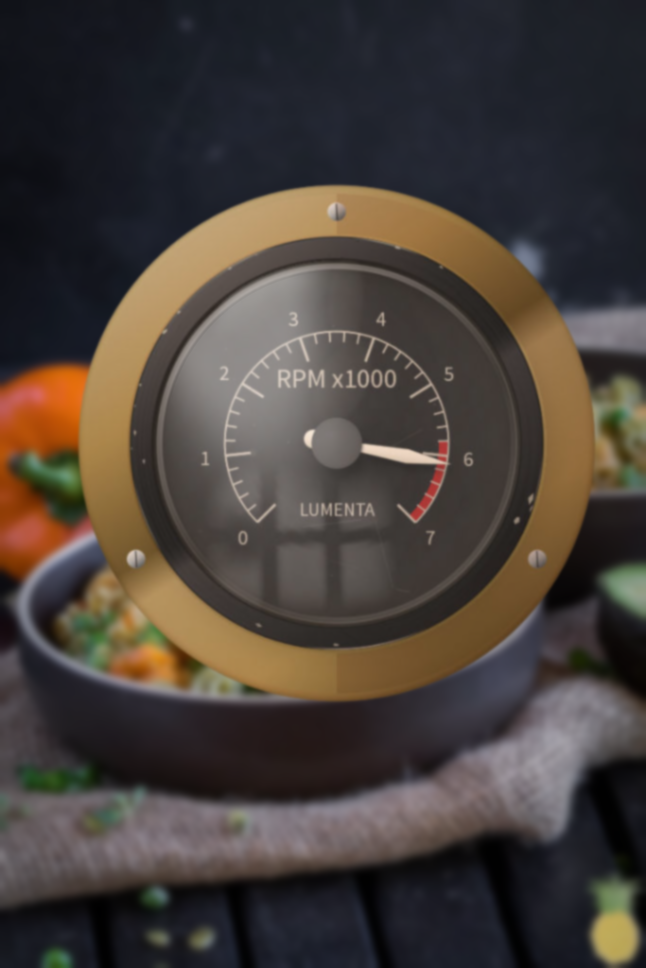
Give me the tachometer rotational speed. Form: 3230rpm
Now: 6100rpm
